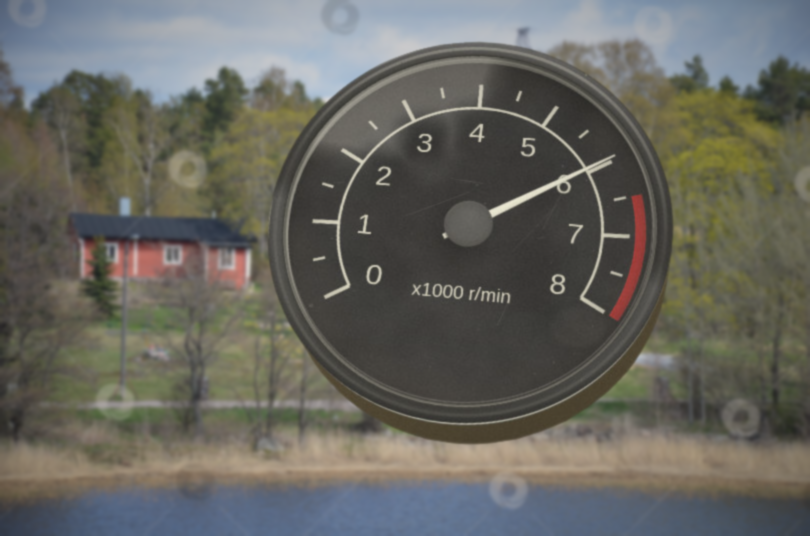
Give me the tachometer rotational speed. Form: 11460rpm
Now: 6000rpm
